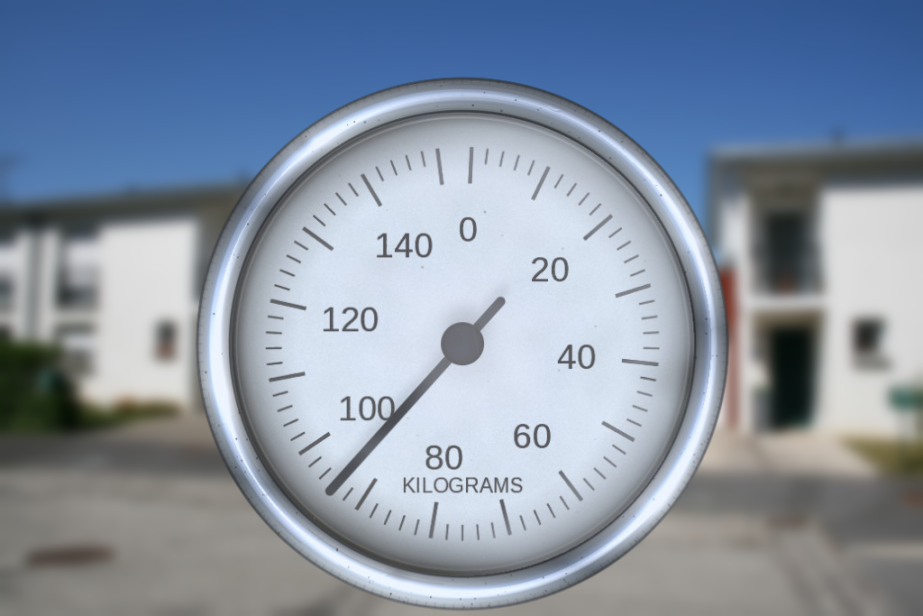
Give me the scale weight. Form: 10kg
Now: 94kg
